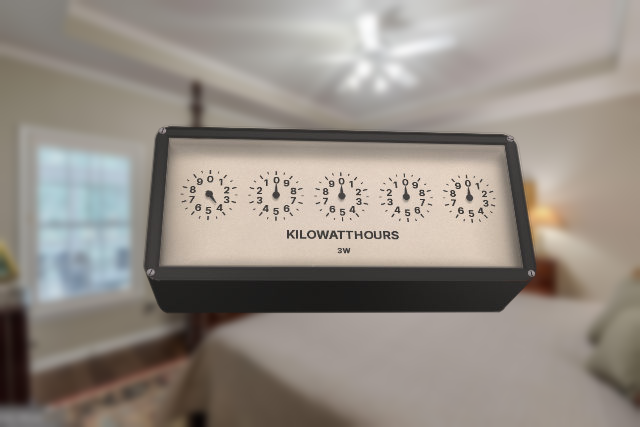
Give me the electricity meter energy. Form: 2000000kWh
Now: 40000kWh
